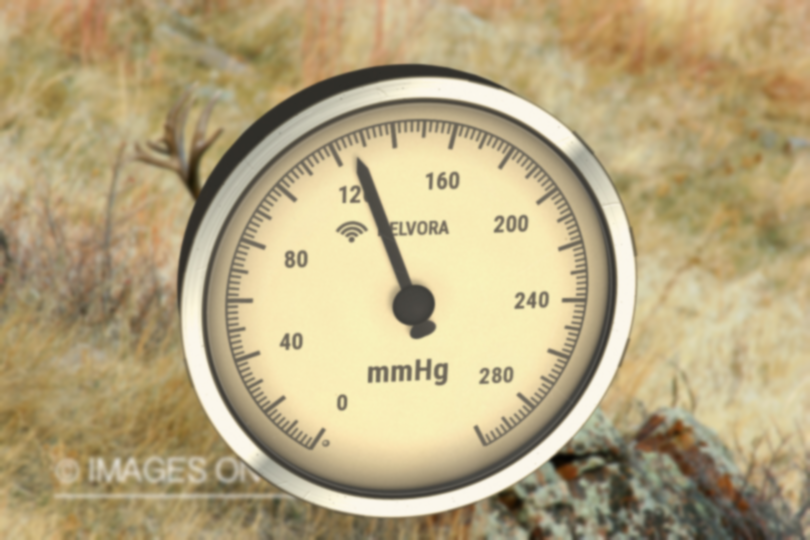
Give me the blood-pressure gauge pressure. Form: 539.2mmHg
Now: 126mmHg
